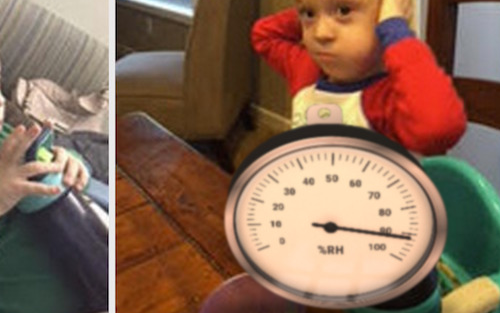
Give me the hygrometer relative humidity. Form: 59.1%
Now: 90%
